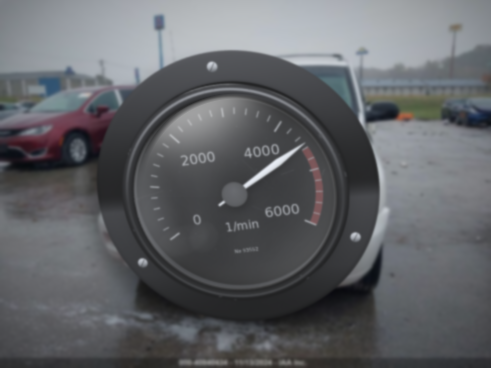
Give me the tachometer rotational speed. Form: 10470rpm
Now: 4500rpm
